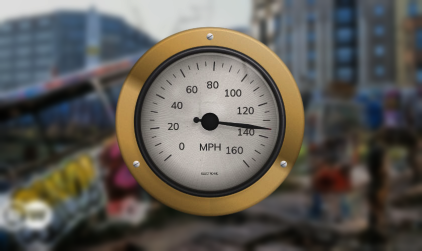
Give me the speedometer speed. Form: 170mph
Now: 135mph
